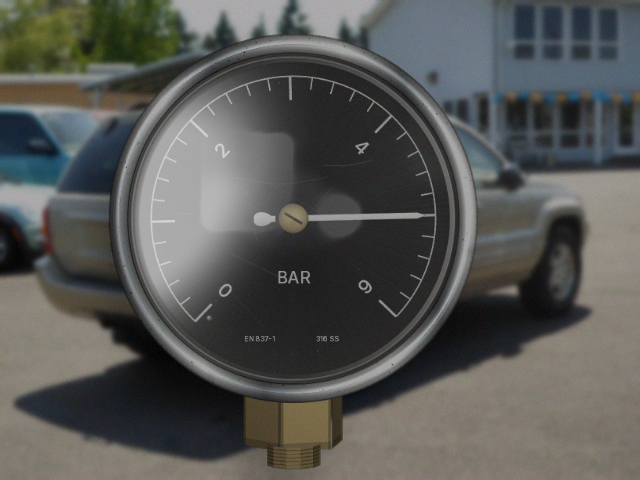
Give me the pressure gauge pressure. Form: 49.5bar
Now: 5bar
